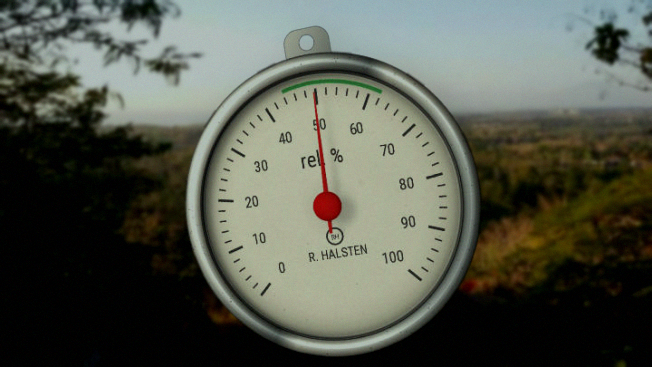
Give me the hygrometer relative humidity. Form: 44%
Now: 50%
